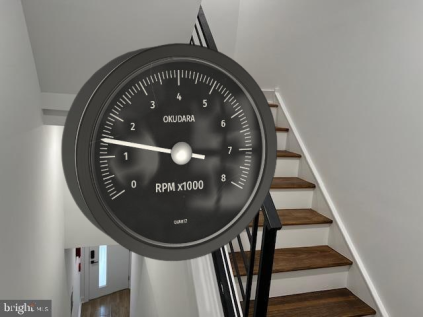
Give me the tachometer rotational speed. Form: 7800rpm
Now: 1400rpm
